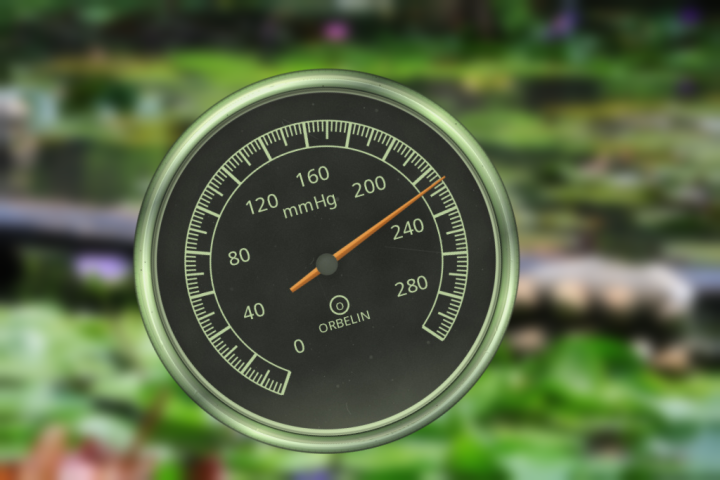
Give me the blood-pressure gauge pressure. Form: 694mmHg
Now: 226mmHg
